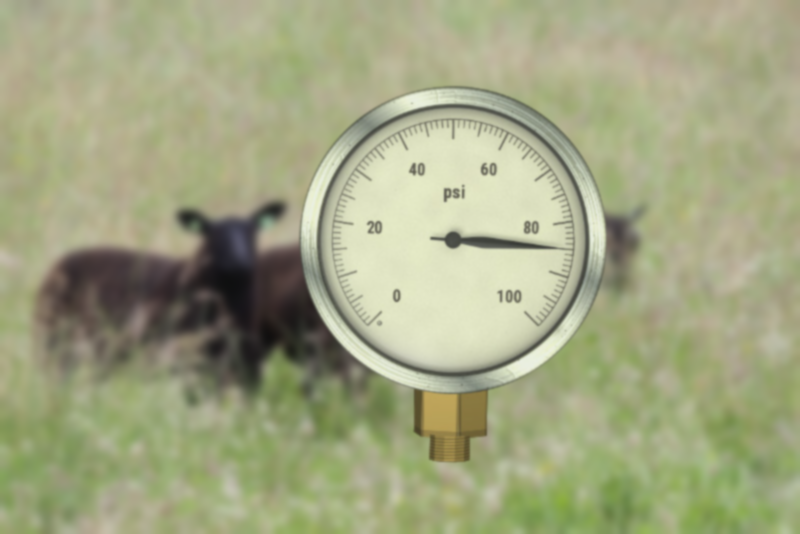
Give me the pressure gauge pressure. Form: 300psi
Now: 85psi
